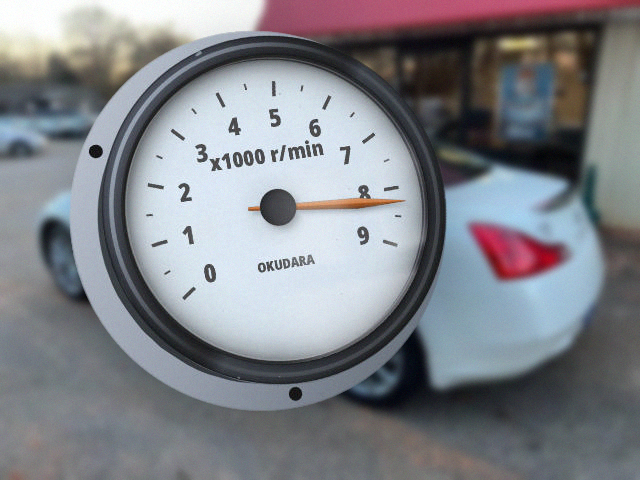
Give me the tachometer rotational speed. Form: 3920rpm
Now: 8250rpm
